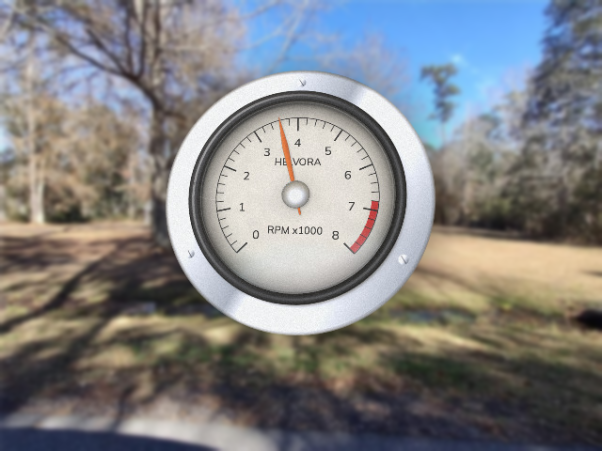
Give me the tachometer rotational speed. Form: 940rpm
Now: 3600rpm
